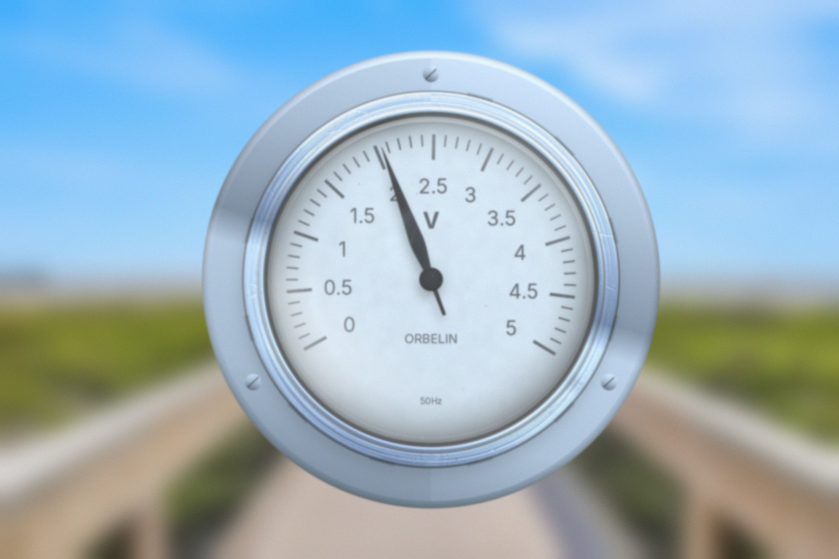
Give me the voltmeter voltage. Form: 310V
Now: 2.05V
